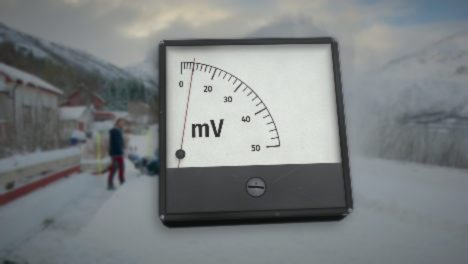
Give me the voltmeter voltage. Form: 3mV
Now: 10mV
